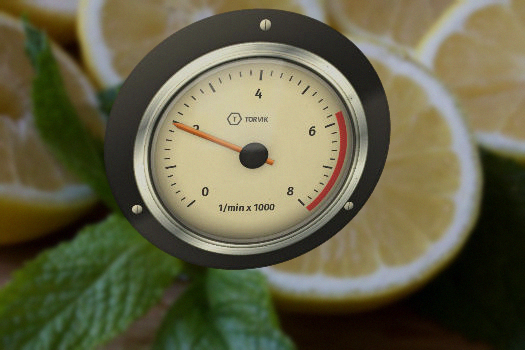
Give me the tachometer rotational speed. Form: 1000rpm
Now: 2000rpm
